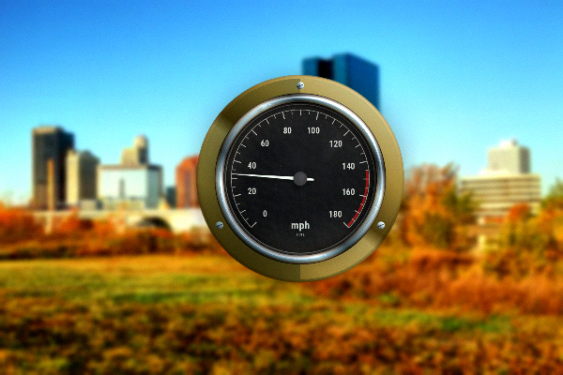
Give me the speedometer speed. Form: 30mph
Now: 32.5mph
